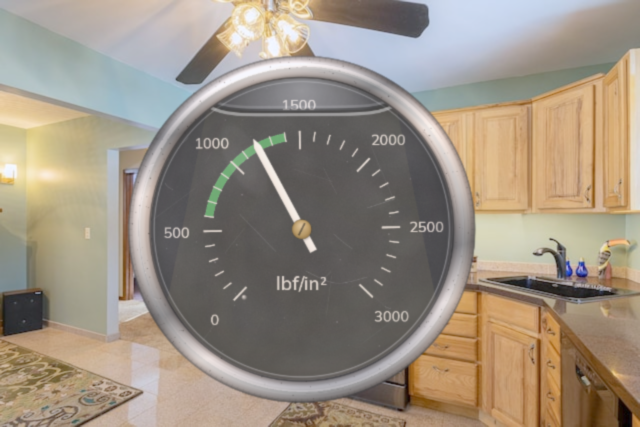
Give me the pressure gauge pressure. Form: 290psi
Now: 1200psi
